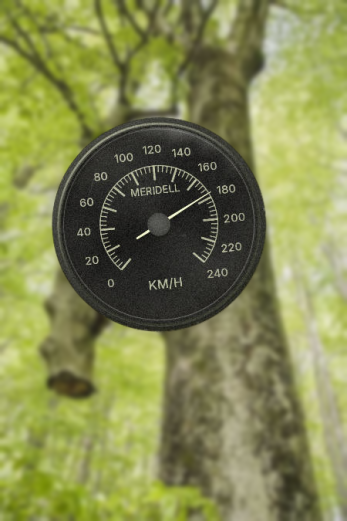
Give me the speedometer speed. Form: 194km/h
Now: 176km/h
